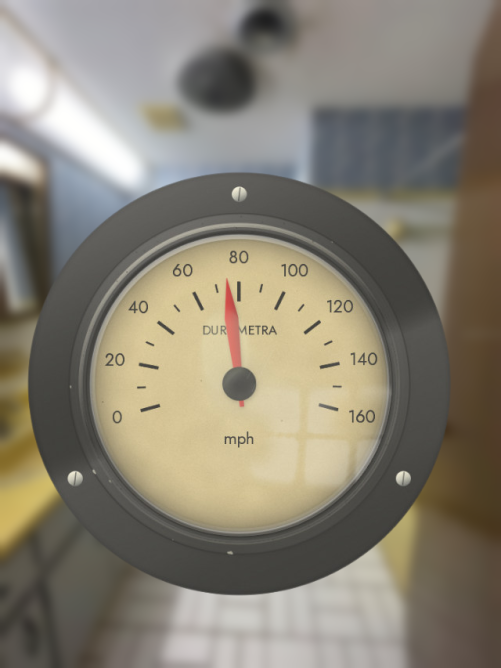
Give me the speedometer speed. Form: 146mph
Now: 75mph
